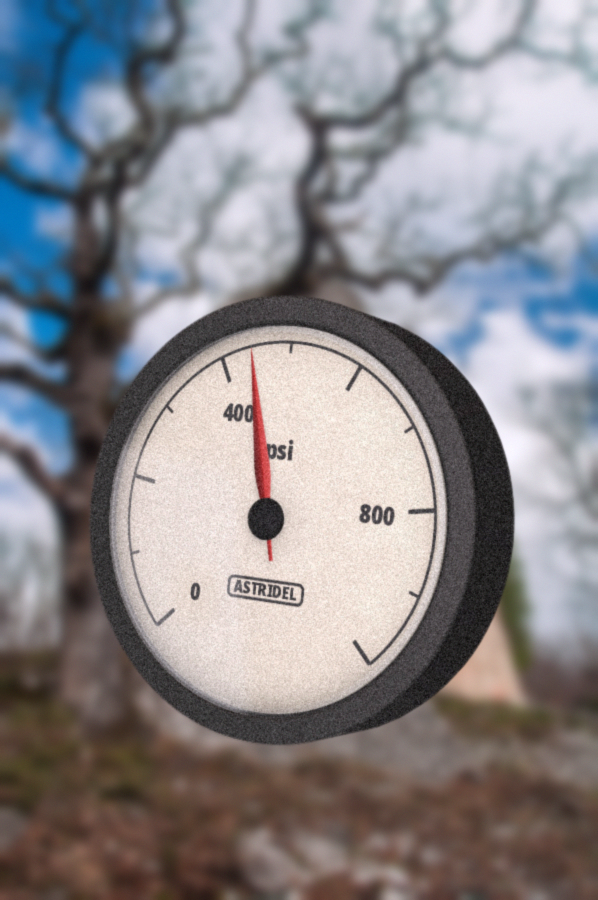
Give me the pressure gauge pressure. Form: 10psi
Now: 450psi
